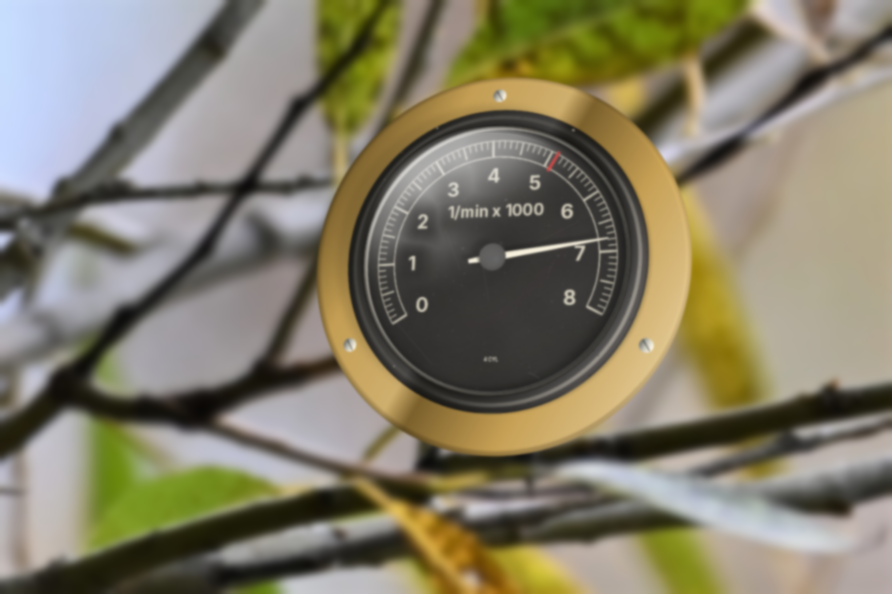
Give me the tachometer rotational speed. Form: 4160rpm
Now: 6800rpm
